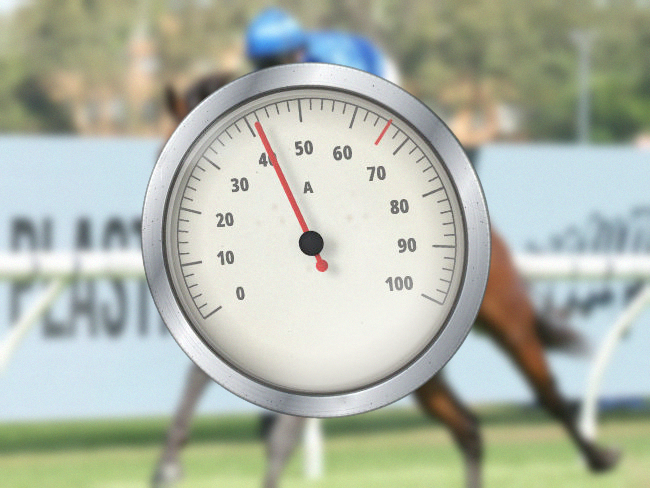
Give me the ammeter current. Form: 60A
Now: 42A
